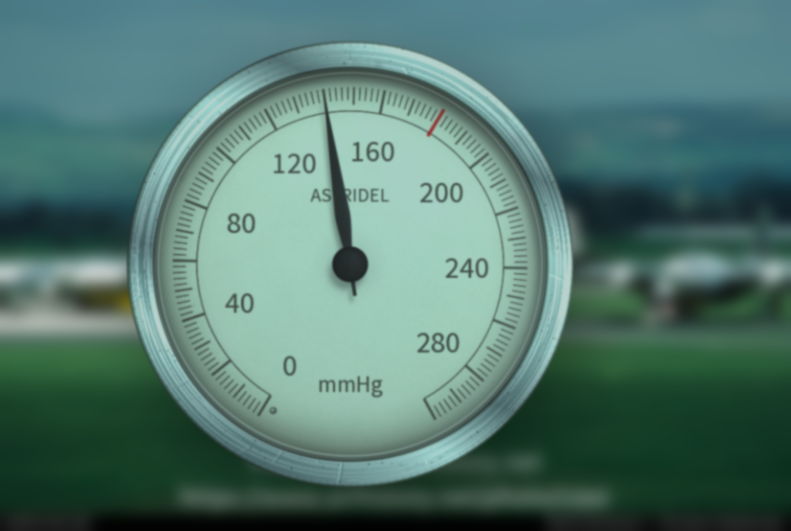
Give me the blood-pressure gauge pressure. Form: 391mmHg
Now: 140mmHg
